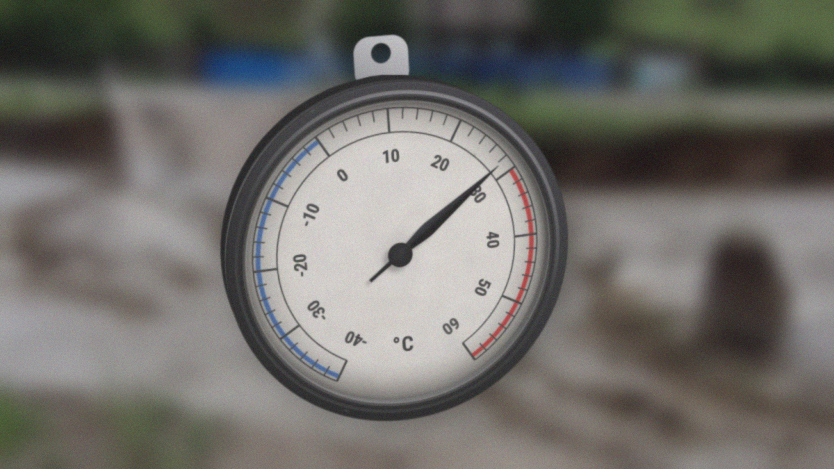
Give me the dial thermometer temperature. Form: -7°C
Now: 28°C
